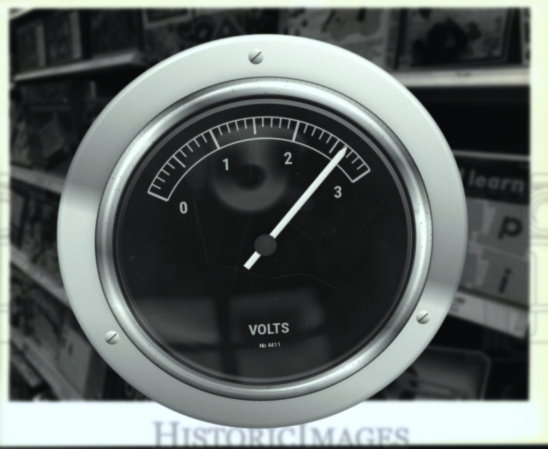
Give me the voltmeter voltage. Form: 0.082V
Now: 2.6V
